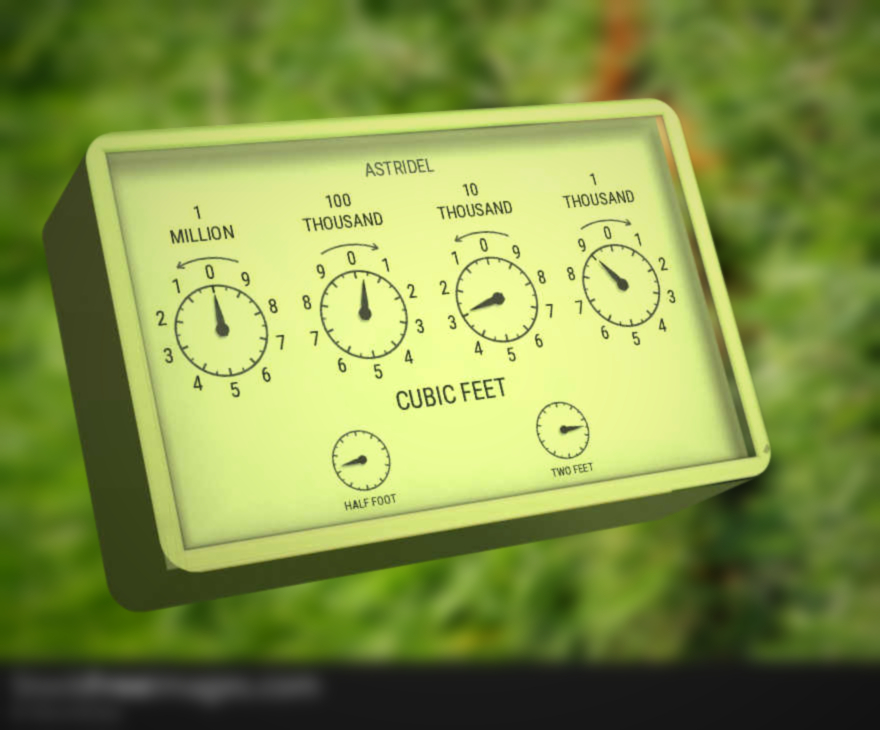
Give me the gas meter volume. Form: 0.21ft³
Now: 2900ft³
